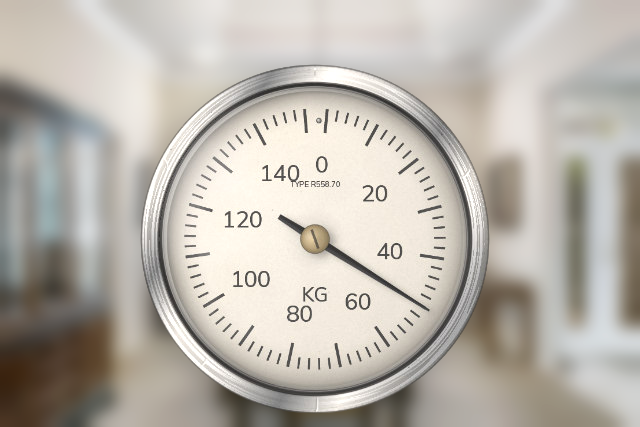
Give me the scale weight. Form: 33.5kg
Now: 50kg
